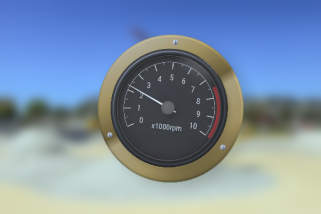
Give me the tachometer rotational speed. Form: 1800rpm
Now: 2250rpm
